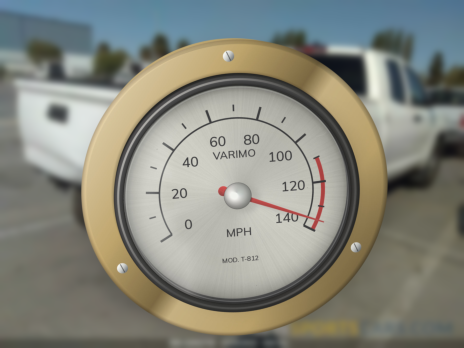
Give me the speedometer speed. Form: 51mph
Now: 135mph
